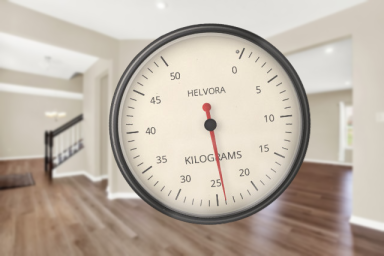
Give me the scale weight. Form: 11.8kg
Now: 24kg
